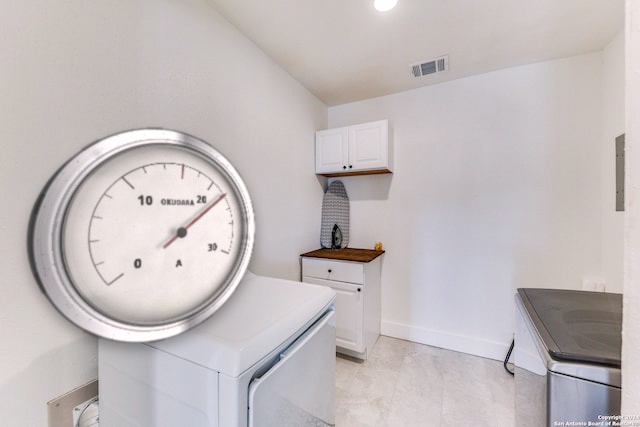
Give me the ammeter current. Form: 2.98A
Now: 22A
